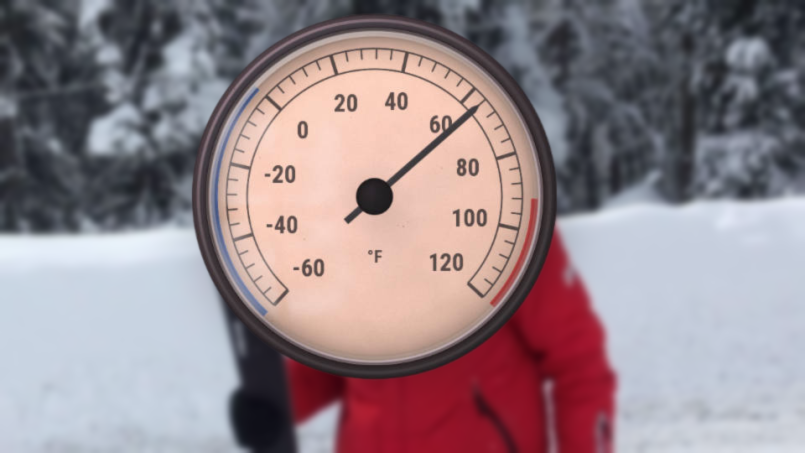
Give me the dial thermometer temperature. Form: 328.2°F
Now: 64°F
